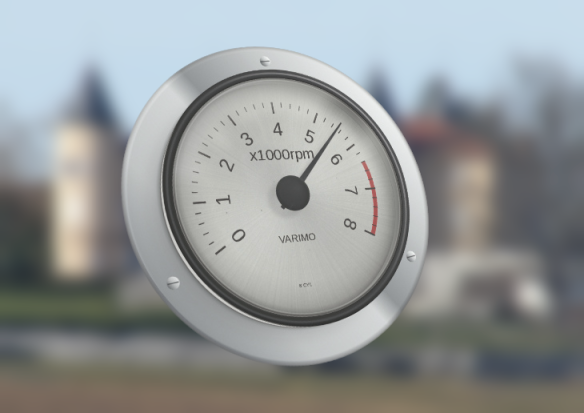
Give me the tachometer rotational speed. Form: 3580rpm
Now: 5500rpm
